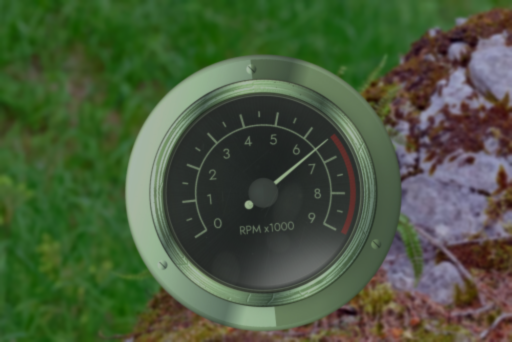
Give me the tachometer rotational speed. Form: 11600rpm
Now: 6500rpm
